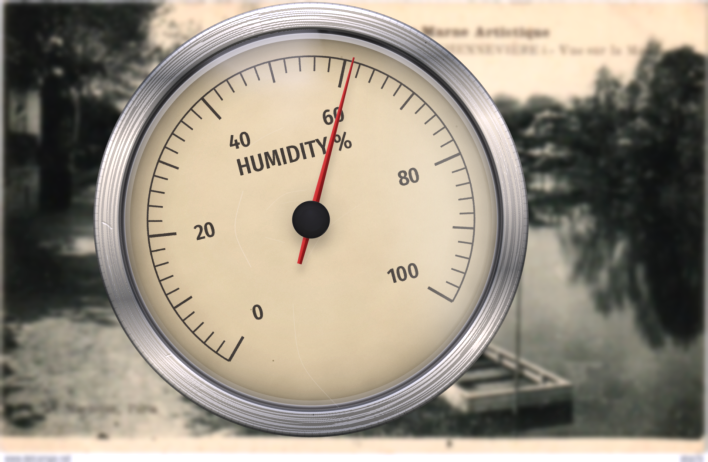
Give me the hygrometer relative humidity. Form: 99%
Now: 61%
